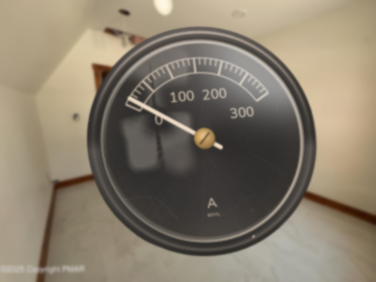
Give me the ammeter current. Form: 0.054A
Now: 10A
